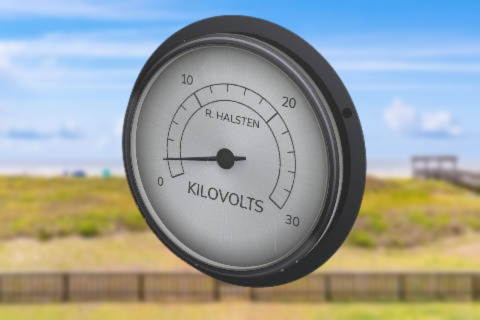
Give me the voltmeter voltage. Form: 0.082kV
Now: 2kV
